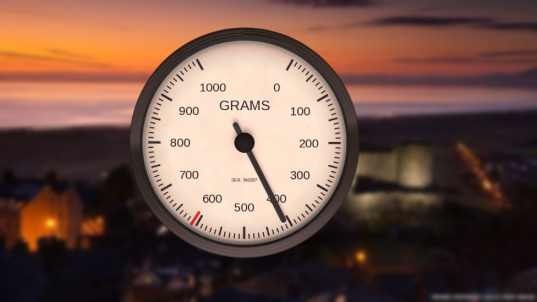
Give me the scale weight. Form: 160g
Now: 410g
